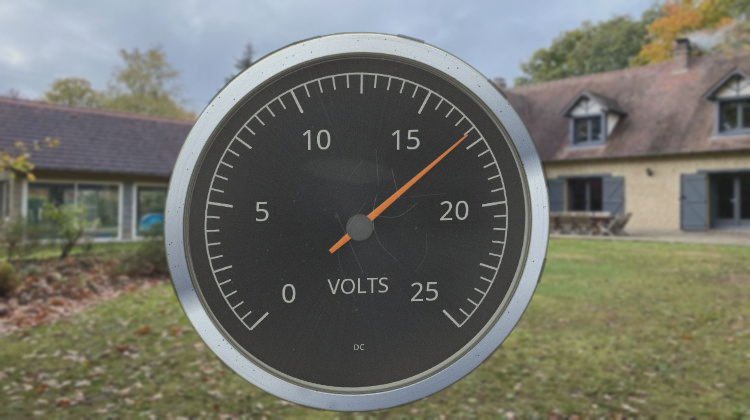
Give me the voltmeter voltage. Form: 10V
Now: 17V
